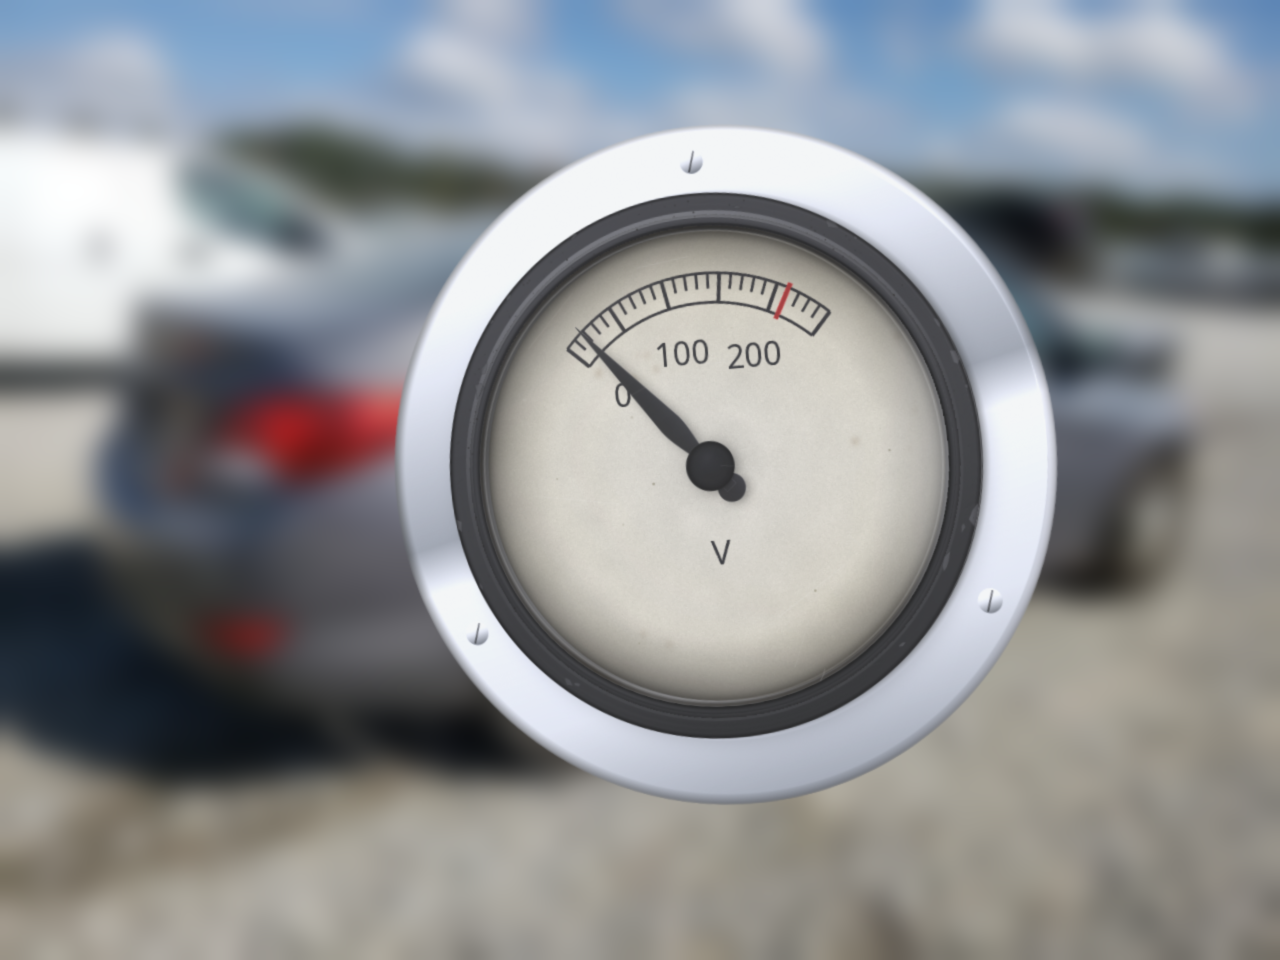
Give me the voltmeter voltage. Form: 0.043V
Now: 20V
